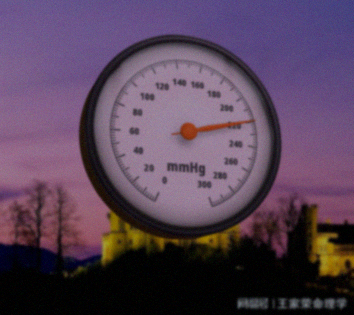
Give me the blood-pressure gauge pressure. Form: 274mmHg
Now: 220mmHg
